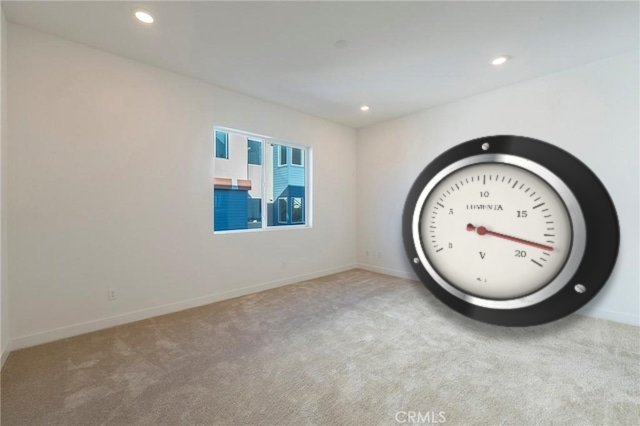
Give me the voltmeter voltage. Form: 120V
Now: 18.5V
